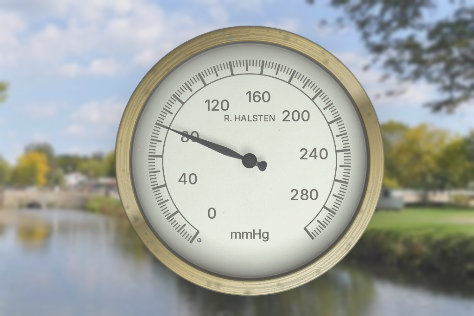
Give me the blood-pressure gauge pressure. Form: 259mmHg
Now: 80mmHg
